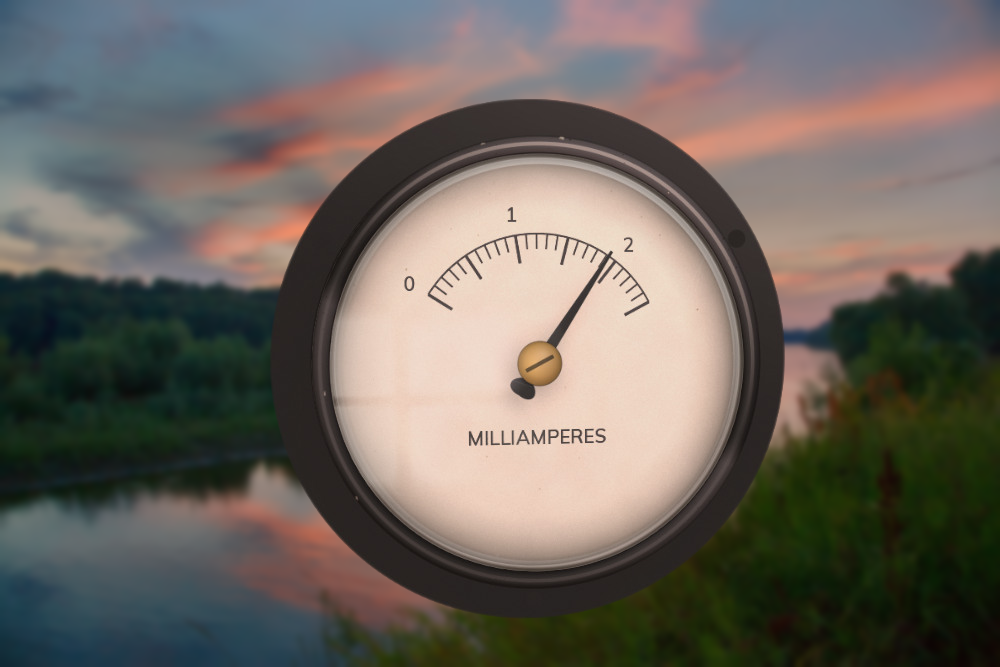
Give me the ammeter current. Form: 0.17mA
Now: 1.9mA
